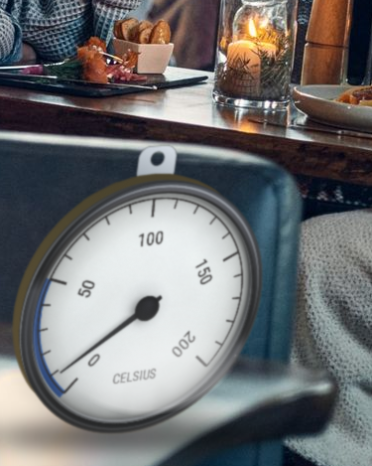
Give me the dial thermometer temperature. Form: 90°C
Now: 10°C
